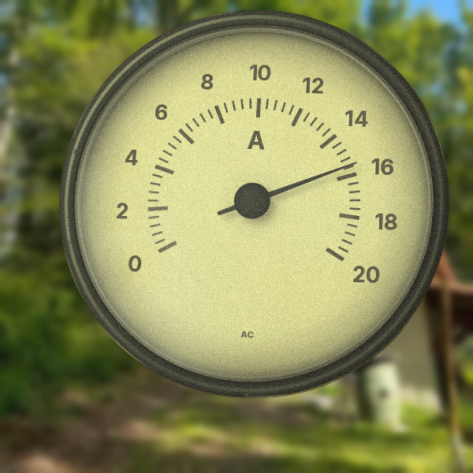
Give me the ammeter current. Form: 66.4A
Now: 15.6A
